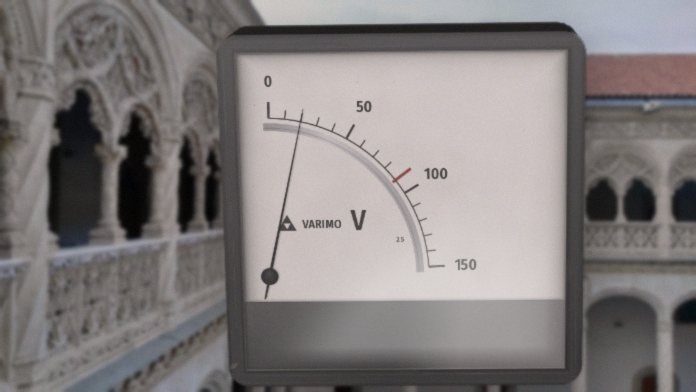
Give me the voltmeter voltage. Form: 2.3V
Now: 20V
